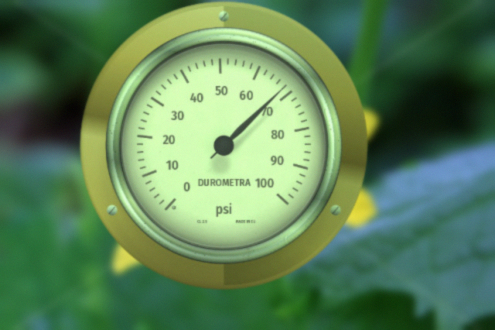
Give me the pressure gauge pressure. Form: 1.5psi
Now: 68psi
